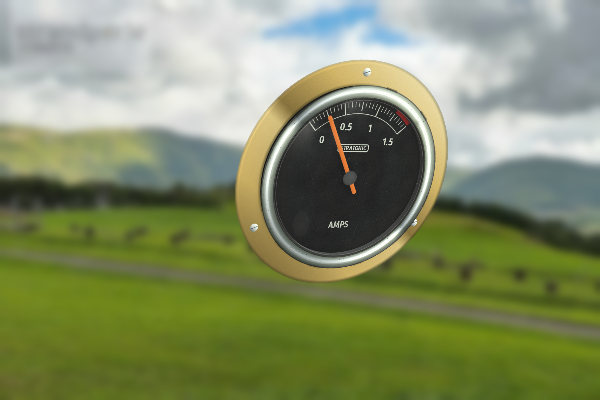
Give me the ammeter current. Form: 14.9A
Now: 0.25A
